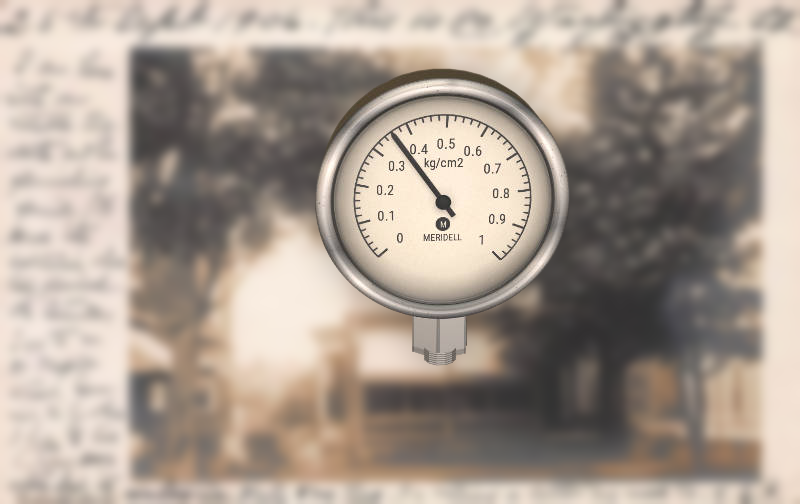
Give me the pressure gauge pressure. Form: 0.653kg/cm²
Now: 0.36kg/cm²
